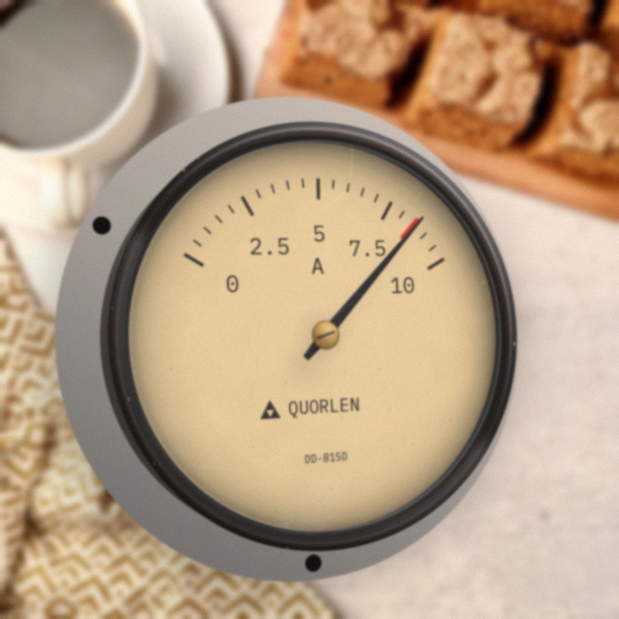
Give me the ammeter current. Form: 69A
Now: 8.5A
